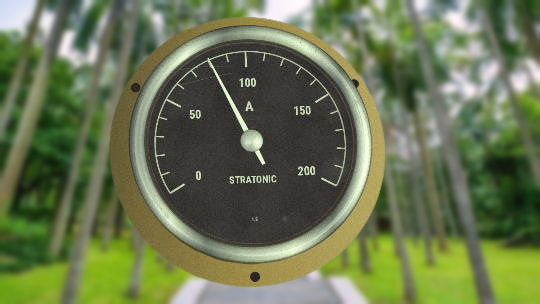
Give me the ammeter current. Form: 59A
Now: 80A
